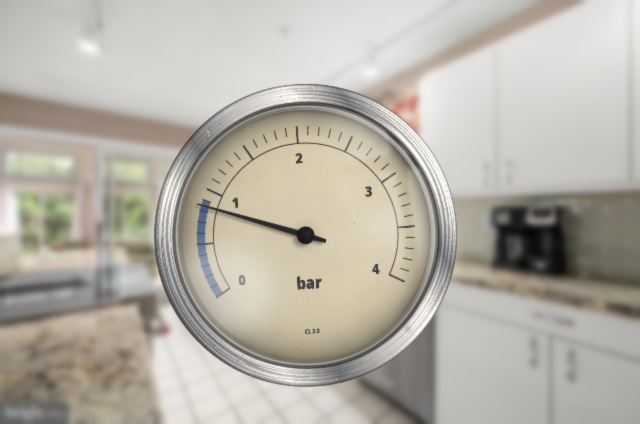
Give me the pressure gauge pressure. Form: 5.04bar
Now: 0.85bar
